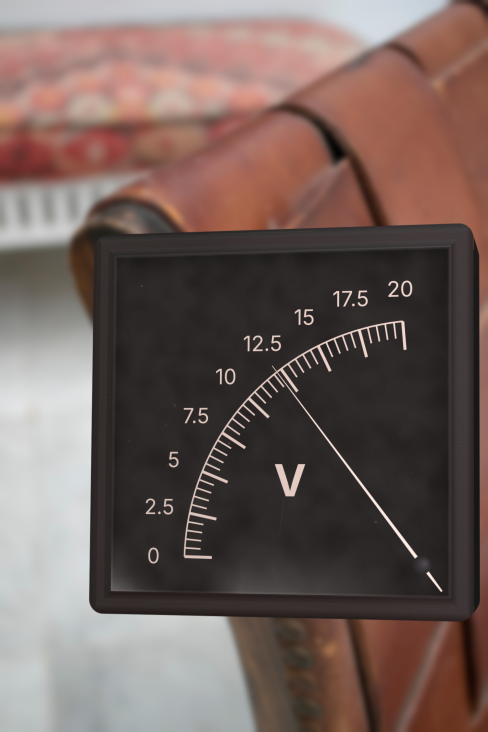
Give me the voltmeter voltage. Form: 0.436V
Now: 12.25V
